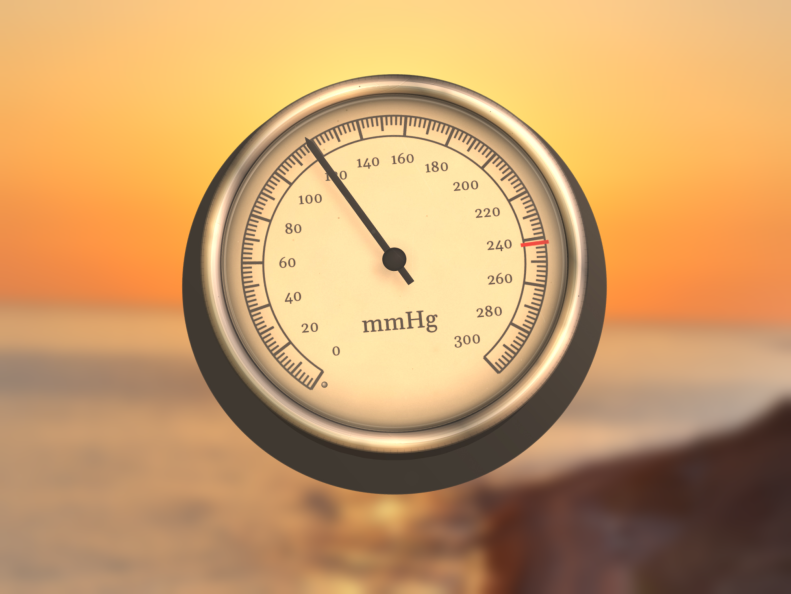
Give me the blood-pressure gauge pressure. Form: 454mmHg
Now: 118mmHg
